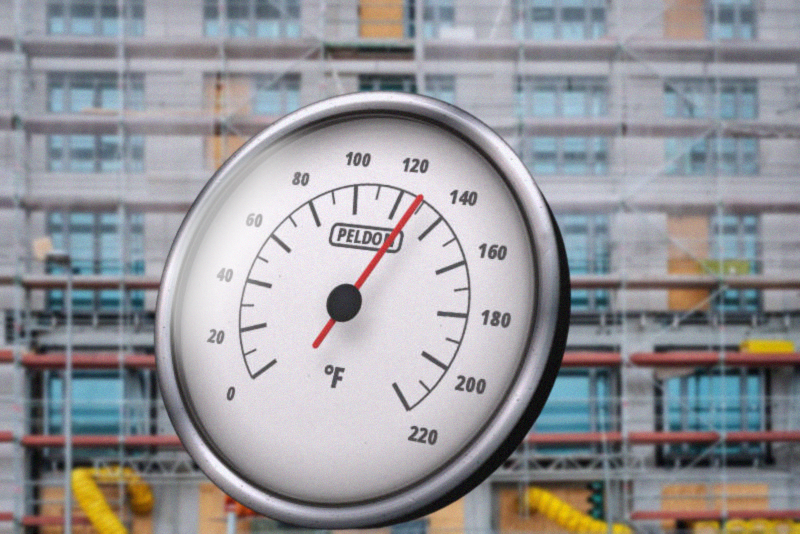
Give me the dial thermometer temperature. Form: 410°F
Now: 130°F
